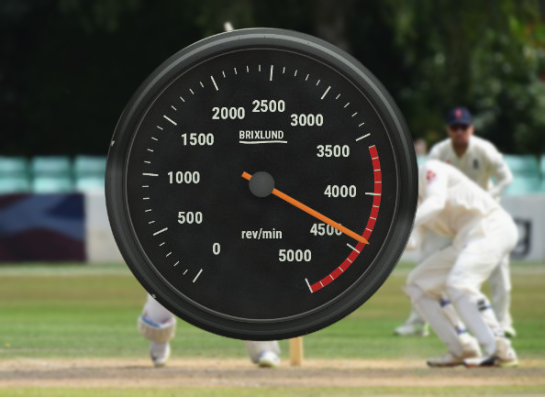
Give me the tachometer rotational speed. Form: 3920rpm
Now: 4400rpm
